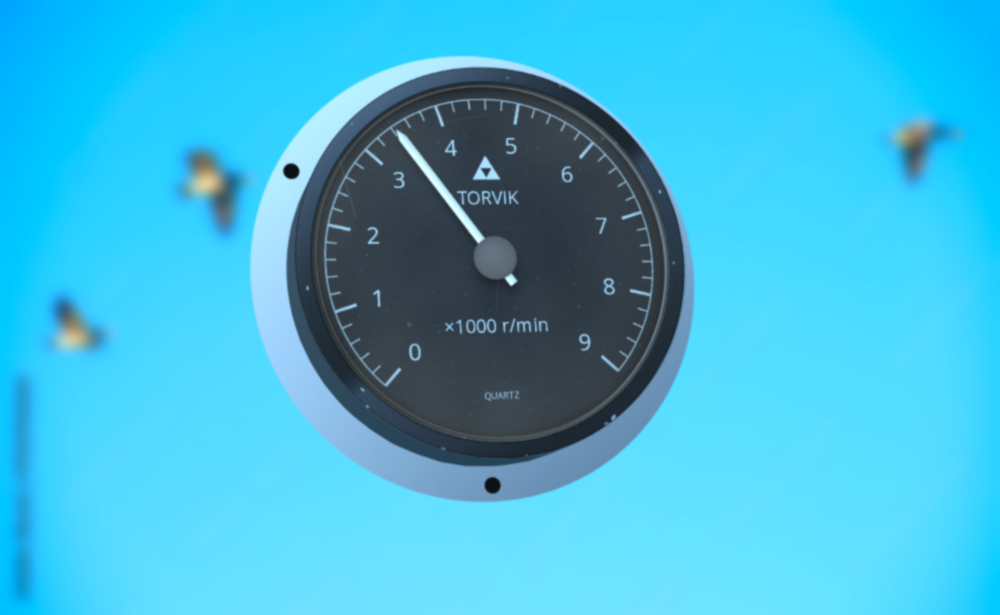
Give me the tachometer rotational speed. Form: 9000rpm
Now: 3400rpm
